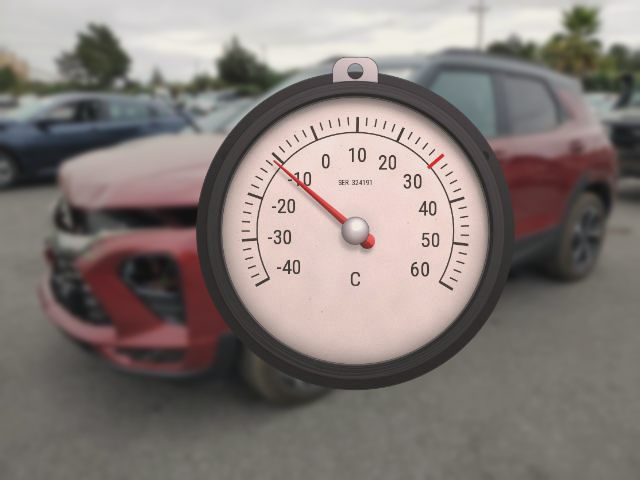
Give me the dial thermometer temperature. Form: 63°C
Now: -11°C
